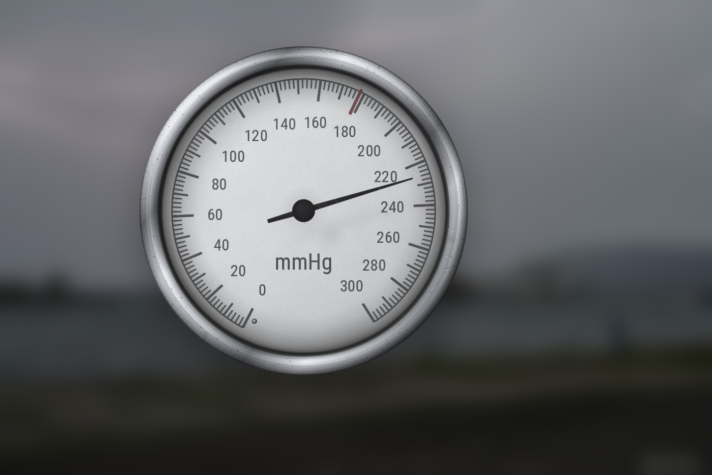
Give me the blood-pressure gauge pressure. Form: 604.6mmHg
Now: 226mmHg
